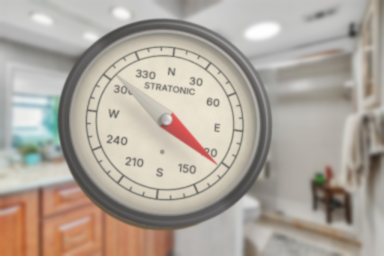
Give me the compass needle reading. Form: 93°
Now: 125°
